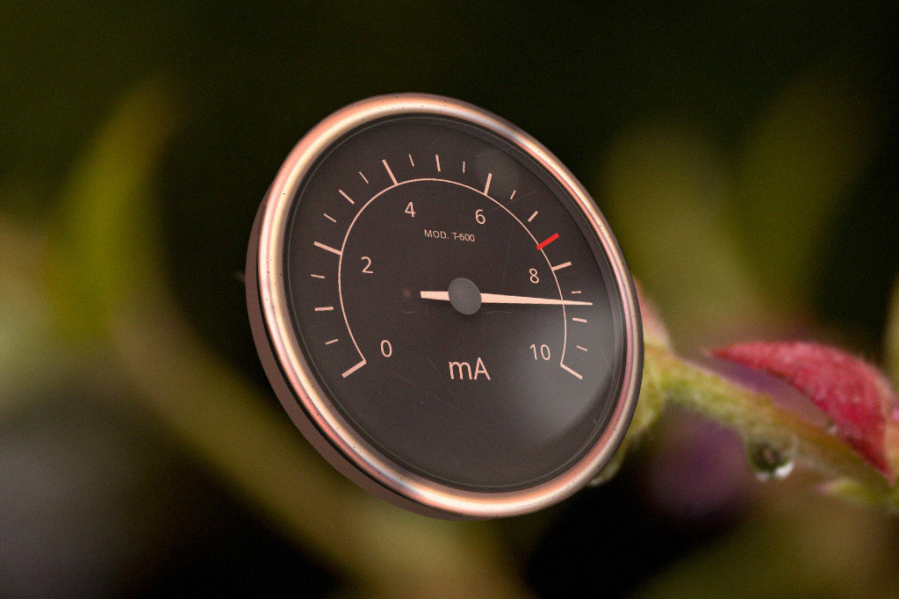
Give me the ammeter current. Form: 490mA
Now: 8.75mA
